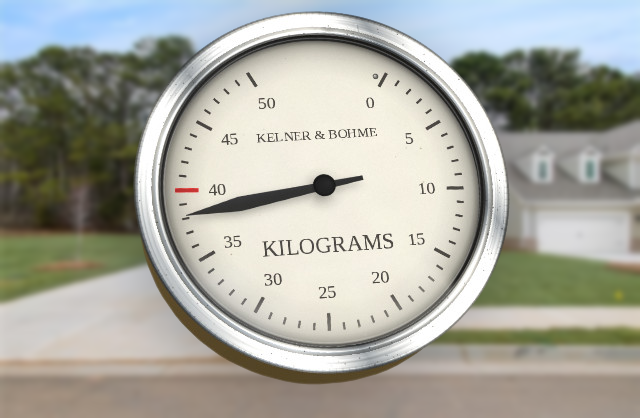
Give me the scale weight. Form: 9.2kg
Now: 38kg
